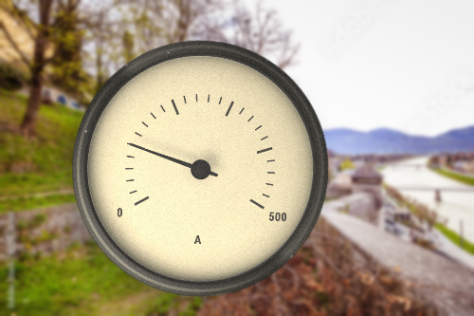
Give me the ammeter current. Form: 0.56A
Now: 100A
